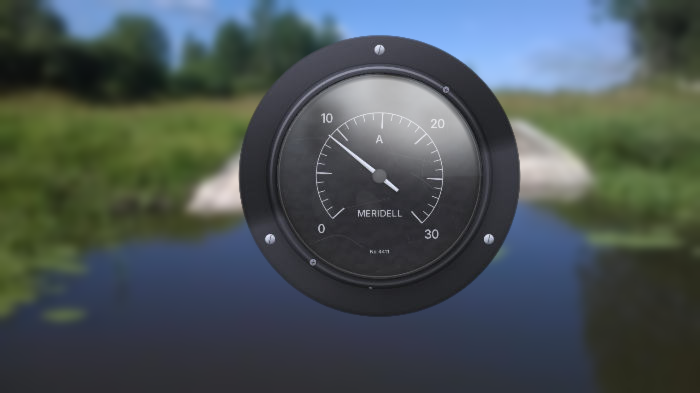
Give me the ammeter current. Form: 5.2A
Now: 9A
